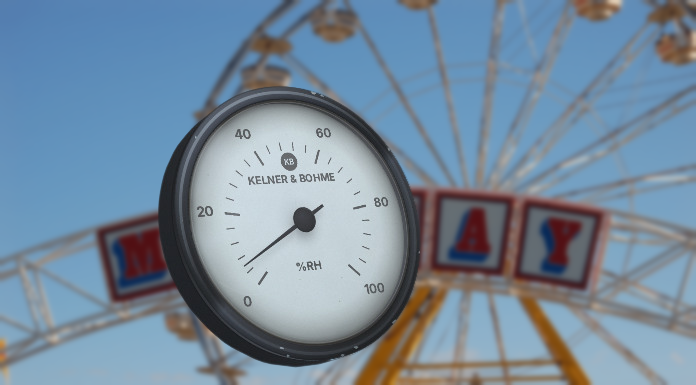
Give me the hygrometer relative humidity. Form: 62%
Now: 6%
